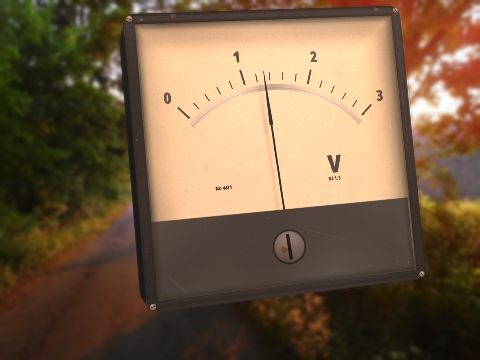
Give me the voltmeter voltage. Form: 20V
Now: 1.3V
